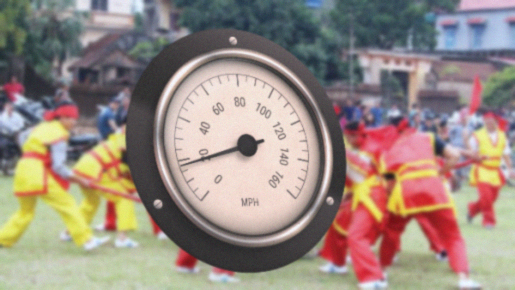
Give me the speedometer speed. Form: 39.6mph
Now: 17.5mph
